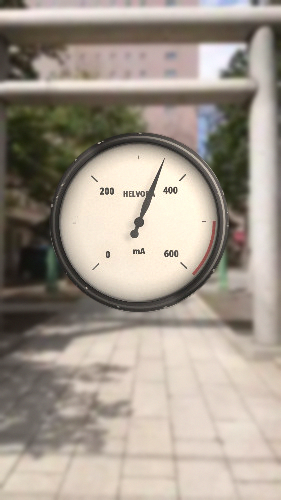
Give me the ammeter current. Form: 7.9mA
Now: 350mA
